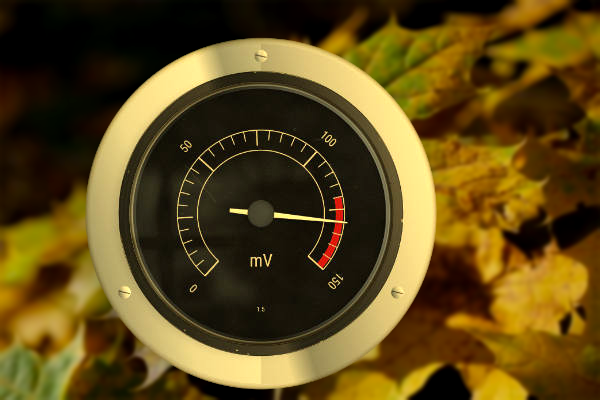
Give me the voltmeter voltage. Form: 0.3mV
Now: 130mV
